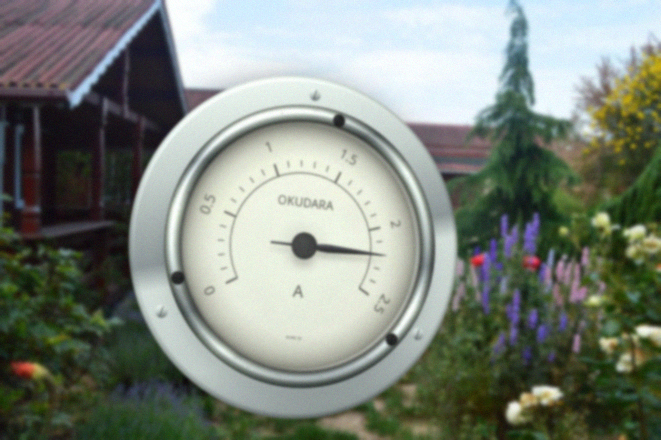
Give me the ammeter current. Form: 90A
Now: 2.2A
